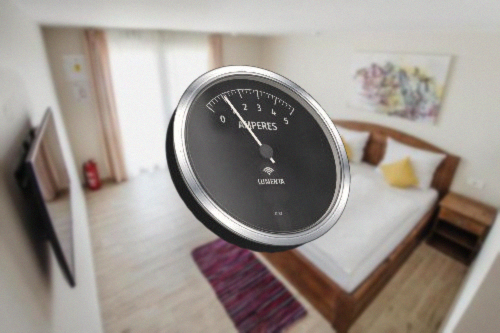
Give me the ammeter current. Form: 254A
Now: 1A
